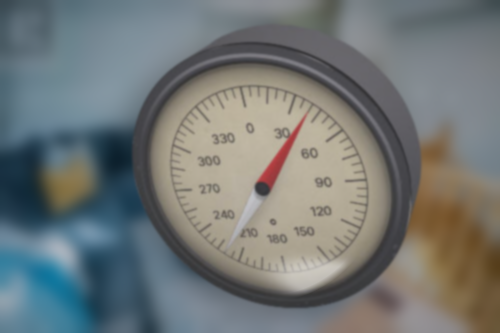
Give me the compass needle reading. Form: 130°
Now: 40°
